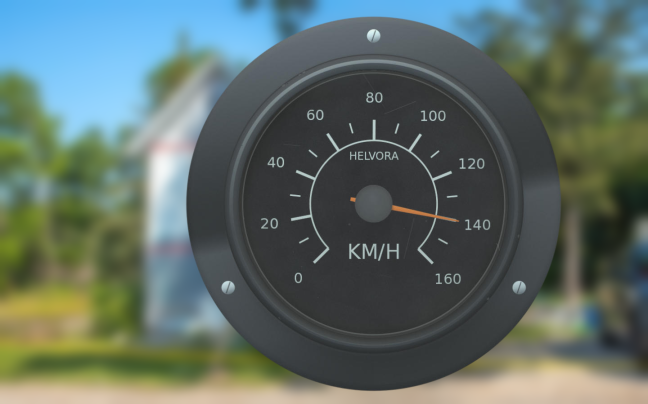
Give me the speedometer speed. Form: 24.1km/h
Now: 140km/h
